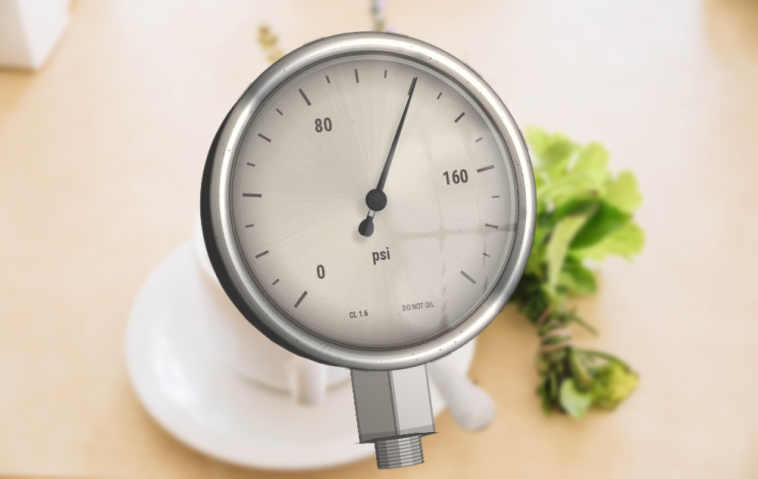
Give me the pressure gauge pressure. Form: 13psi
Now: 120psi
